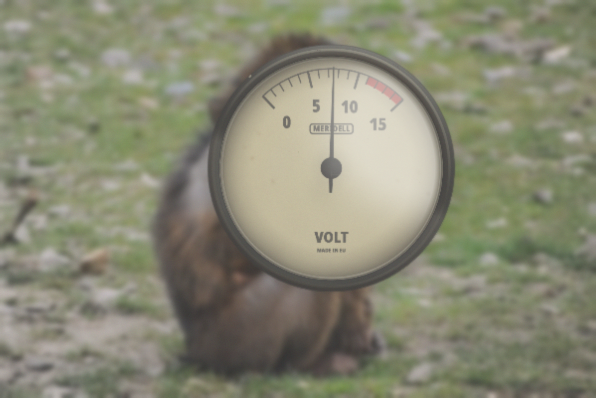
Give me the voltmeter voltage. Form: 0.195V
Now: 7.5V
